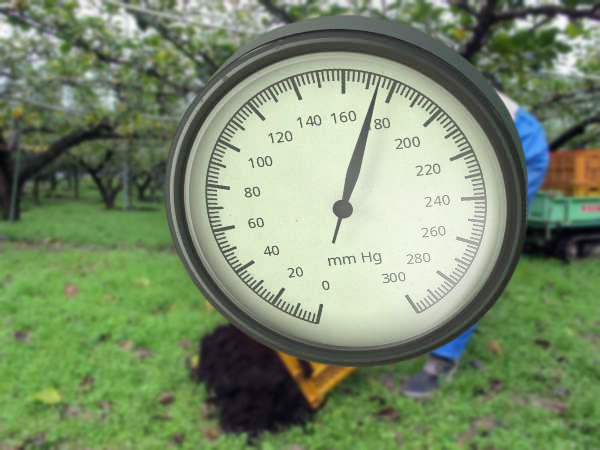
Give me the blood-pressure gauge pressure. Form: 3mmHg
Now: 174mmHg
